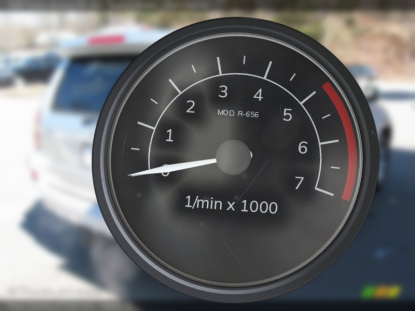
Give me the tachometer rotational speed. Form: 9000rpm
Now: 0rpm
